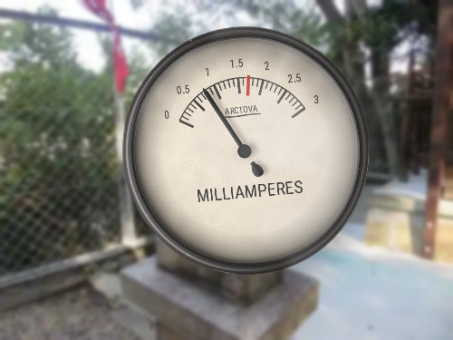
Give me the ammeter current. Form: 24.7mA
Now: 0.8mA
